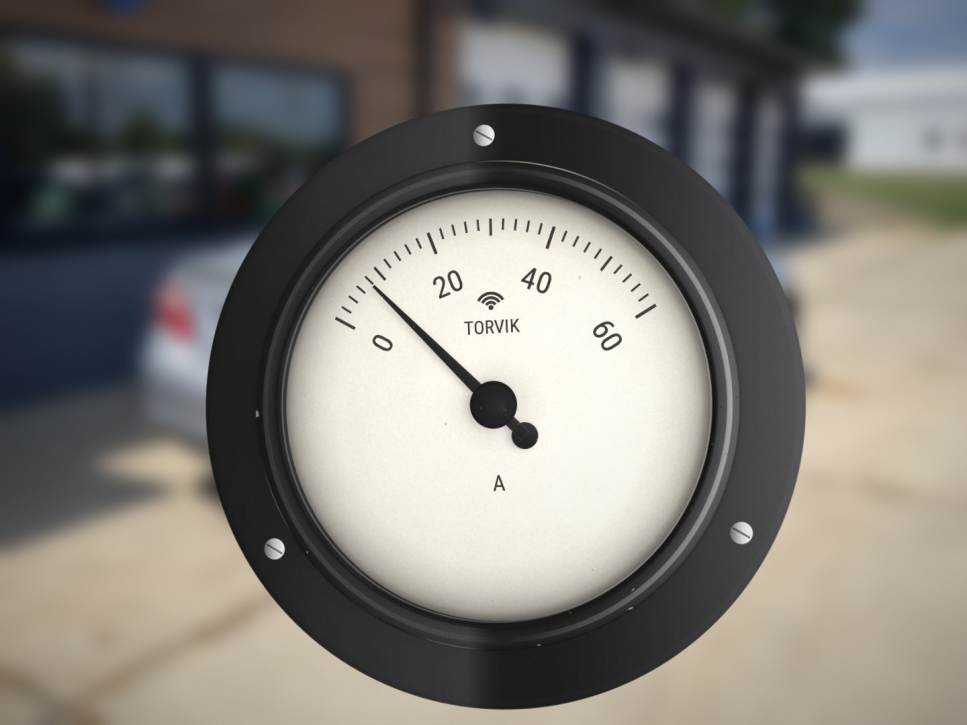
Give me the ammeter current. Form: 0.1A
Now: 8A
